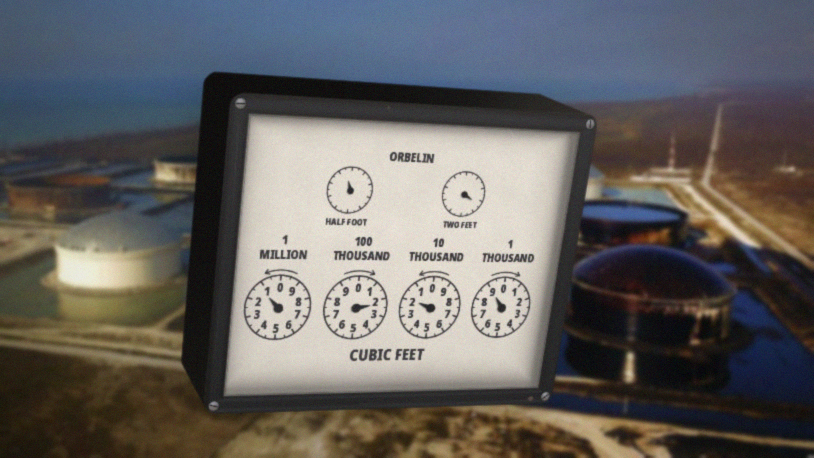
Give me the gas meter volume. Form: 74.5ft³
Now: 121900ft³
